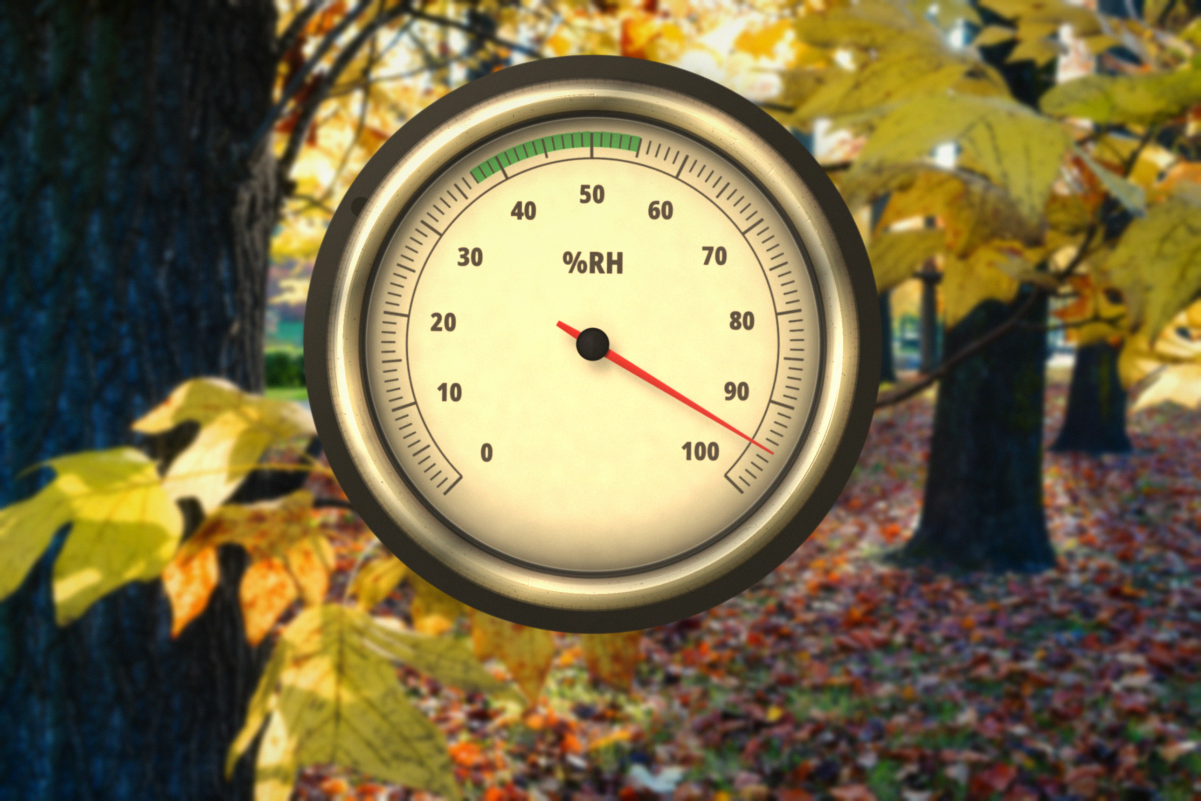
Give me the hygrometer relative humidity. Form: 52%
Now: 95%
